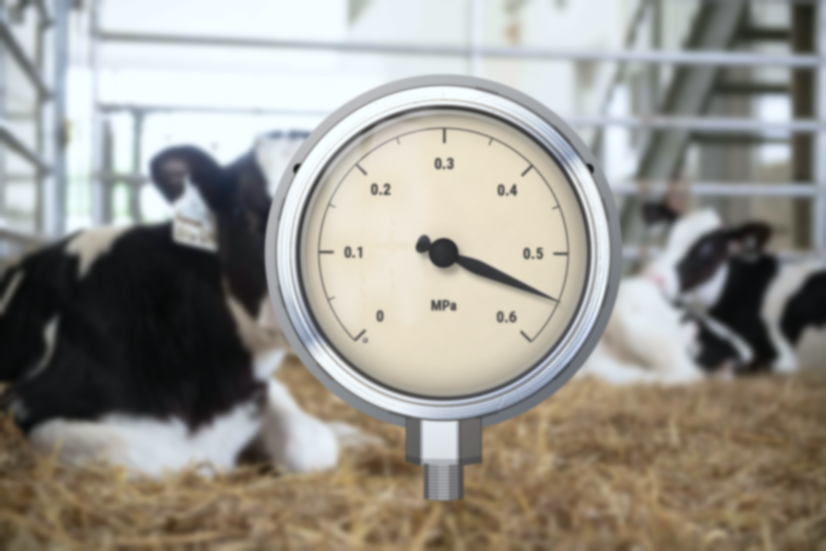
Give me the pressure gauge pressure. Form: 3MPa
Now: 0.55MPa
